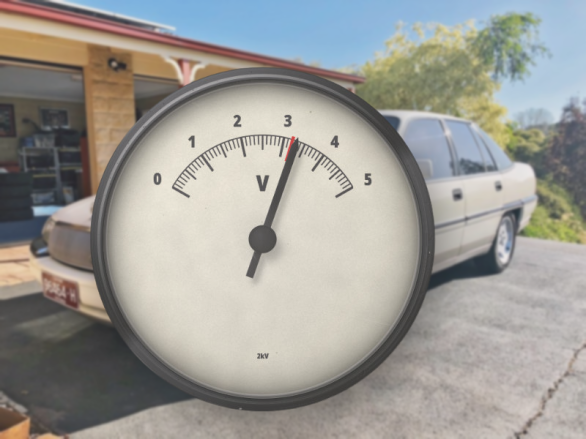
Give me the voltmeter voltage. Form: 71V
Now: 3.3V
